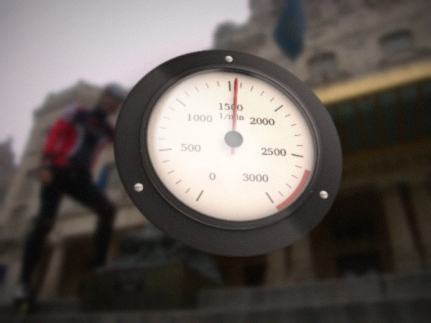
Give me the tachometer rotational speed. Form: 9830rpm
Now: 1550rpm
